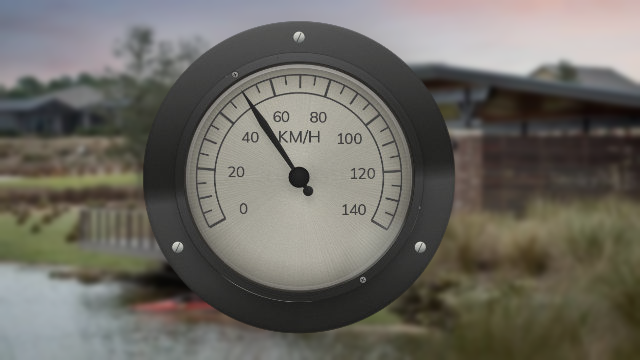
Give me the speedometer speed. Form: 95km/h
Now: 50km/h
